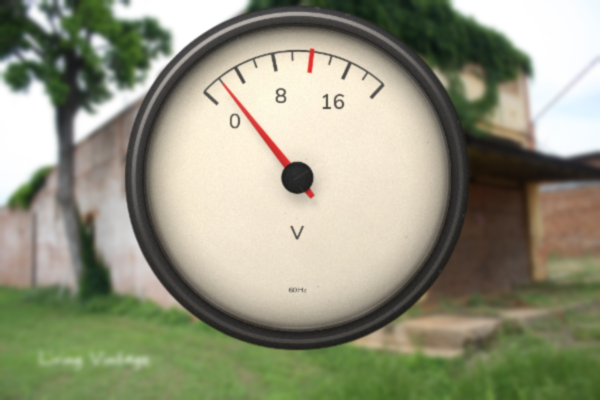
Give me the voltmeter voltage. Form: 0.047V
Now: 2V
